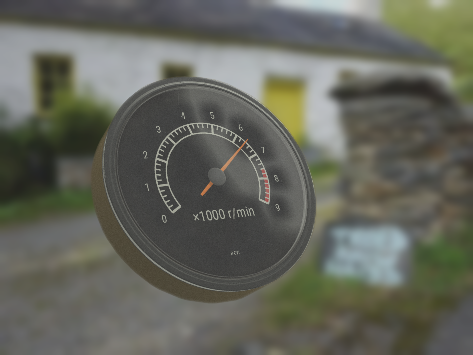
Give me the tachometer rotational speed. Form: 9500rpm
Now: 6400rpm
